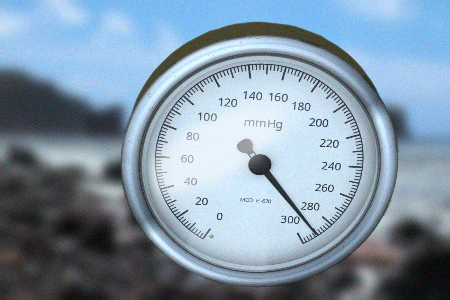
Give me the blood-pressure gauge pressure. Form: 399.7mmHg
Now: 290mmHg
